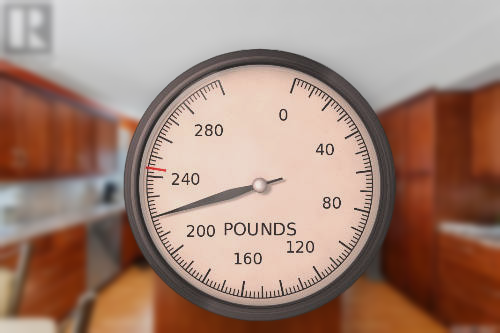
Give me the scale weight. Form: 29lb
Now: 220lb
